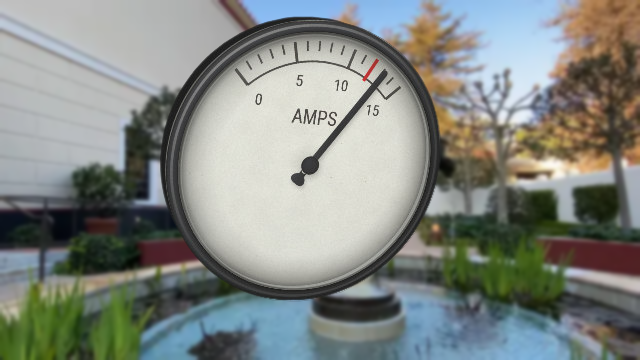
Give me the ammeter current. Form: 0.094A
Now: 13A
